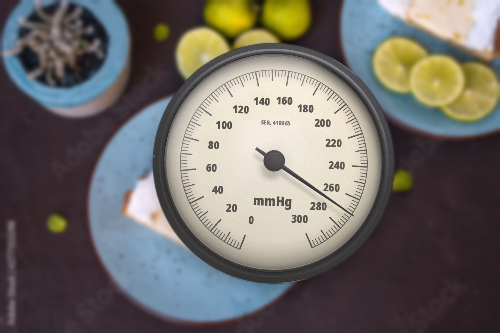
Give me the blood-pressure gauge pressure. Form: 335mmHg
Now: 270mmHg
